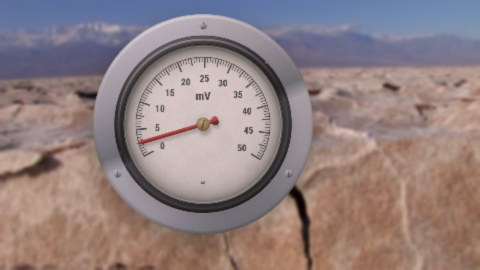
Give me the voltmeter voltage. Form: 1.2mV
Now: 2.5mV
